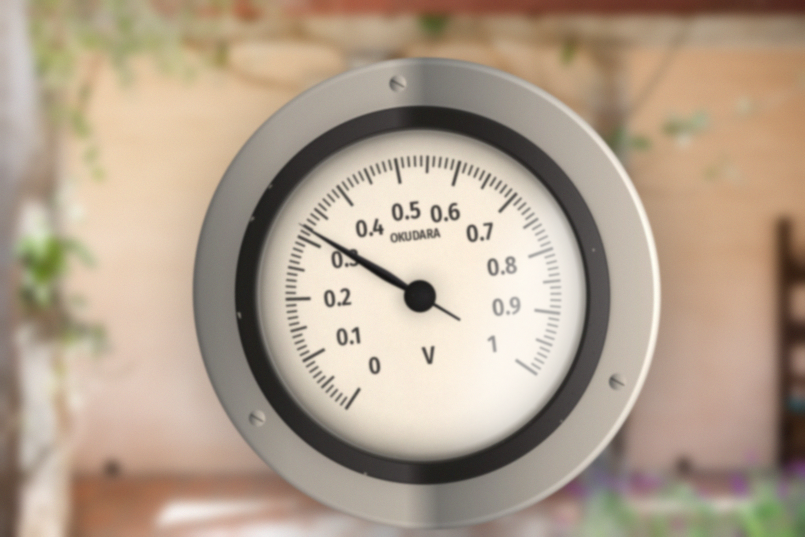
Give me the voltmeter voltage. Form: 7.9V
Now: 0.32V
